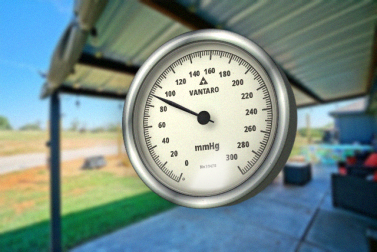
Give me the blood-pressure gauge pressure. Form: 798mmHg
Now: 90mmHg
